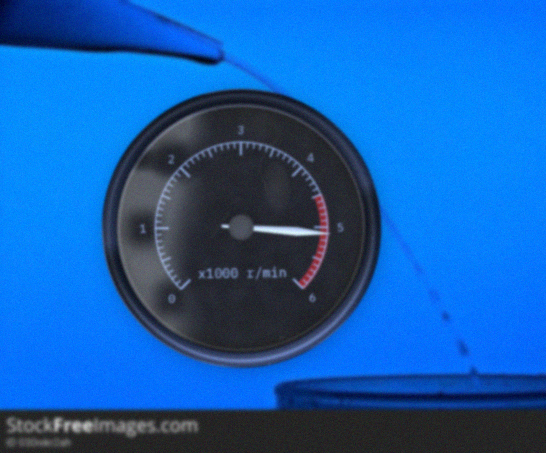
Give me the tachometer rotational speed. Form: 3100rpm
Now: 5100rpm
